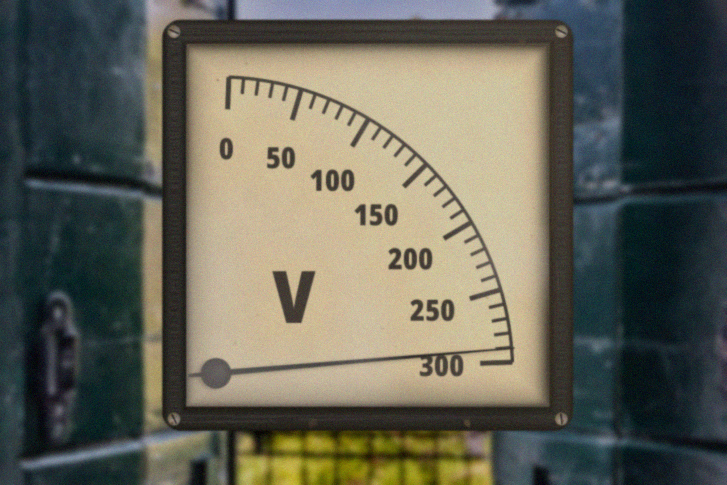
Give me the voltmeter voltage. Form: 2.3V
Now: 290V
